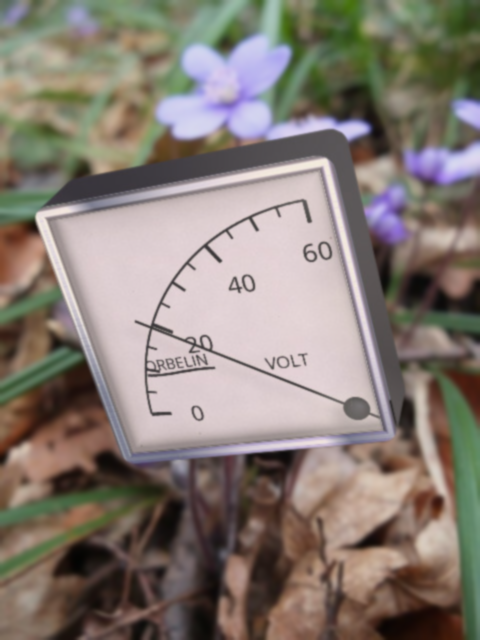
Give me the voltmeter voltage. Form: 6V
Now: 20V
